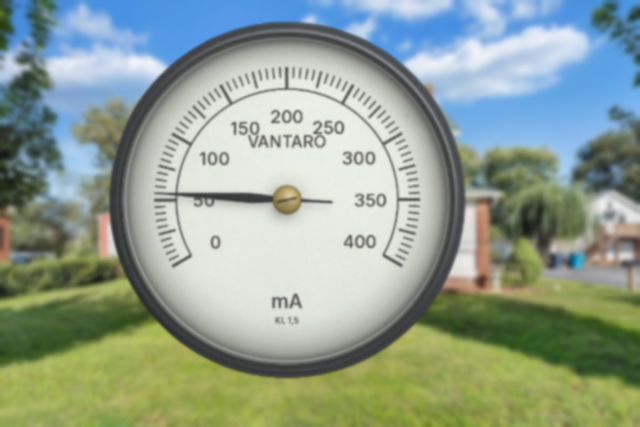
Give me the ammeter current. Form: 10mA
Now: 55mA
